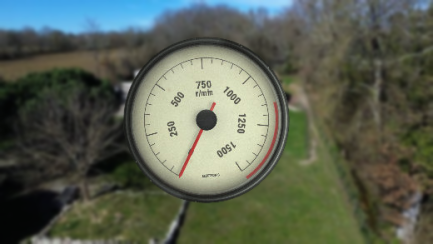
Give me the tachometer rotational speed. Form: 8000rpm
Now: 0rpm
